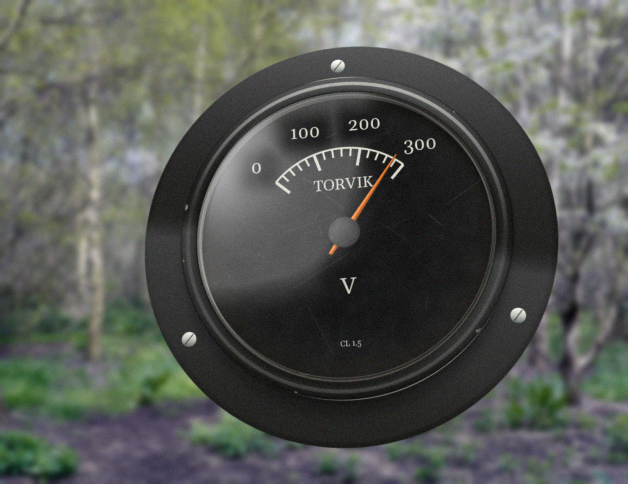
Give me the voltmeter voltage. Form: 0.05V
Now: 280V
